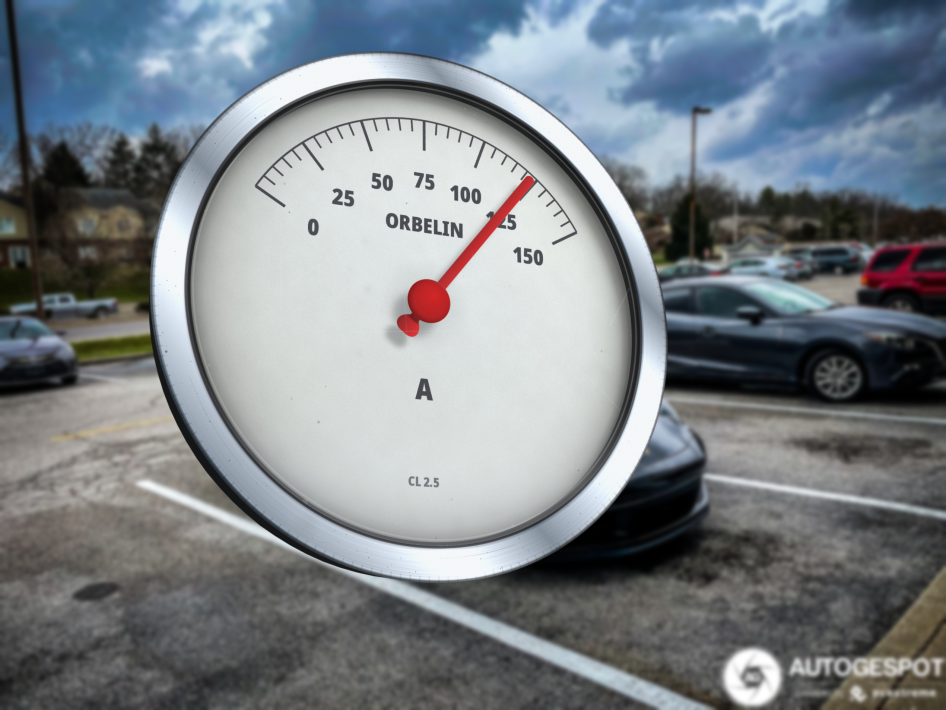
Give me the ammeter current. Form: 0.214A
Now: 122.5A
